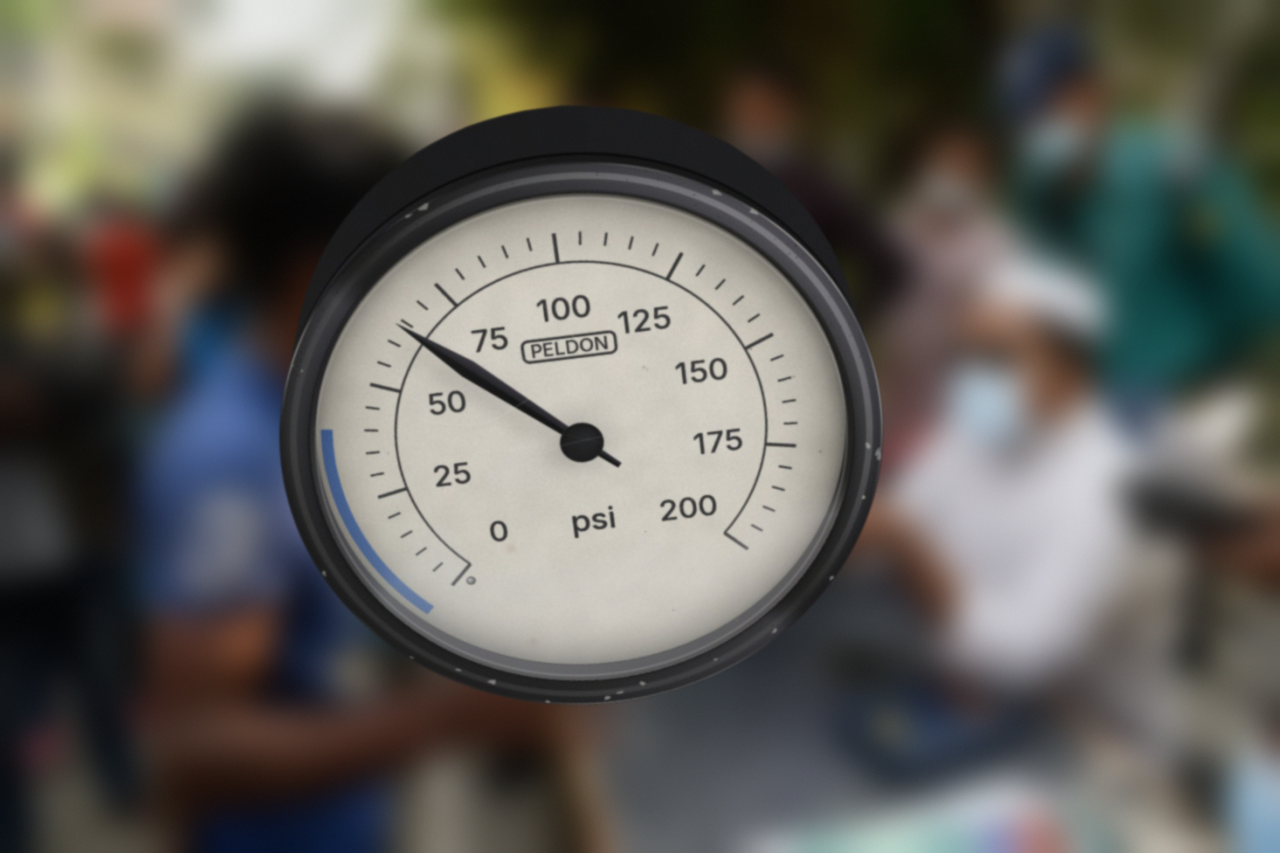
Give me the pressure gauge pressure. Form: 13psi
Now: 65psi
